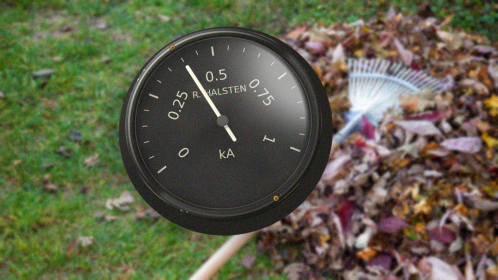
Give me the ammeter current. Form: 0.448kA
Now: 0.4kA
